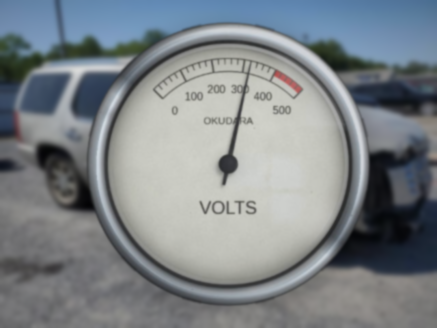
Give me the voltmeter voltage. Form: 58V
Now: 320V
